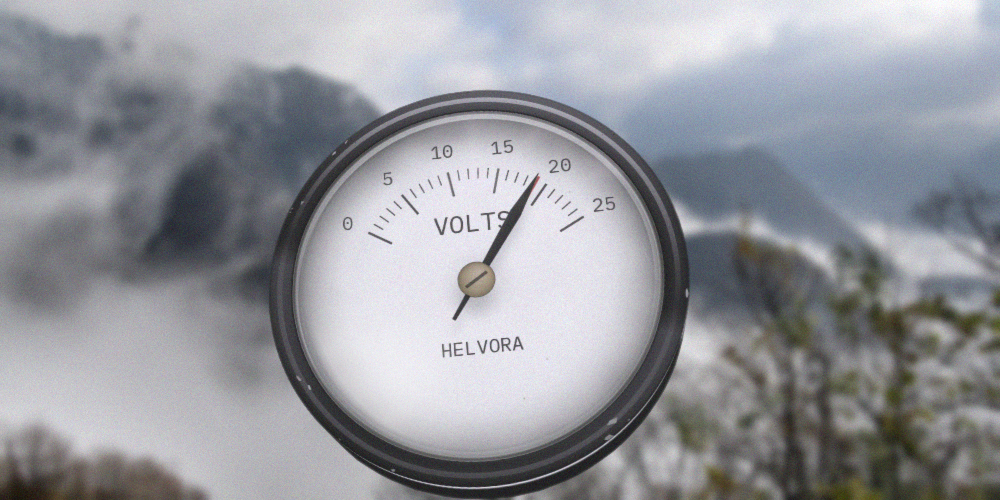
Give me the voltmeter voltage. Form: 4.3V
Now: 19V
